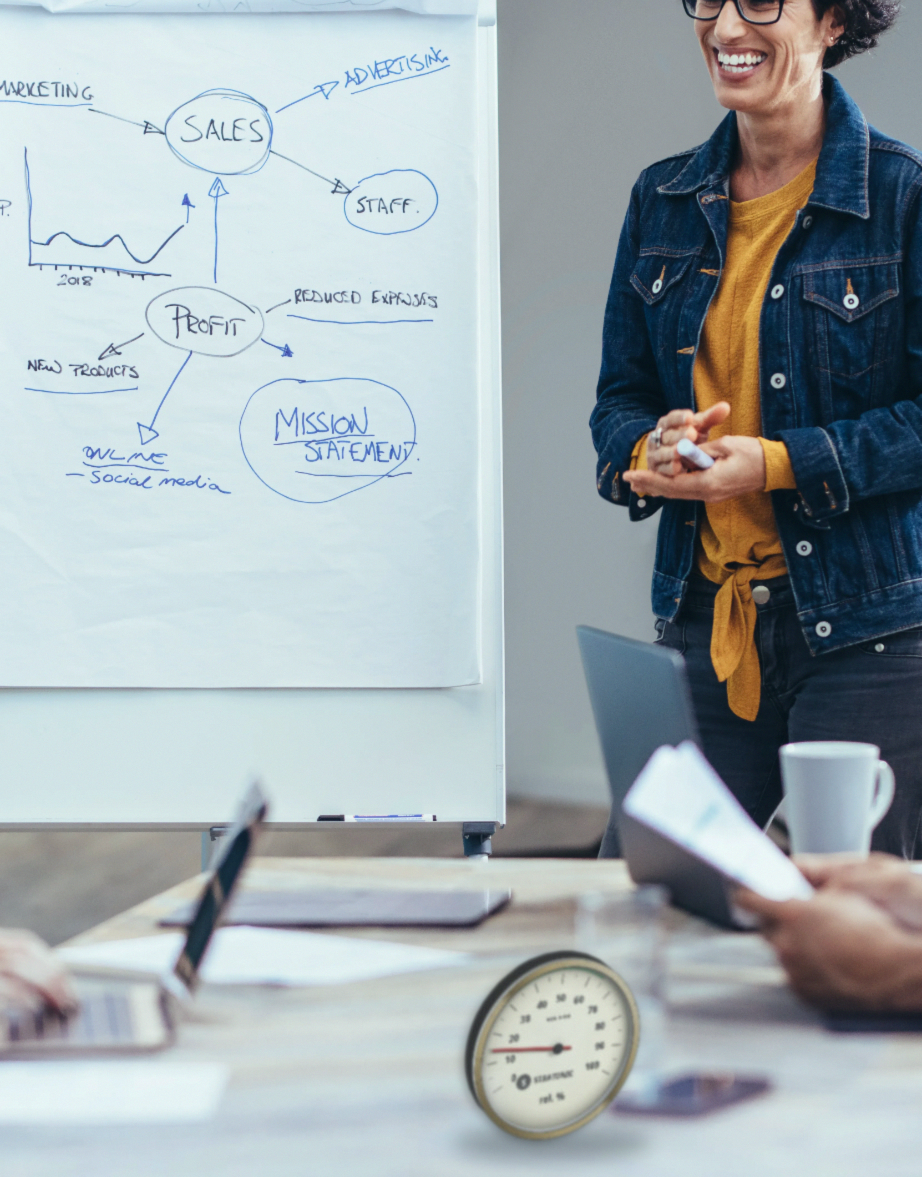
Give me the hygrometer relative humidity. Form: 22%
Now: 15%
